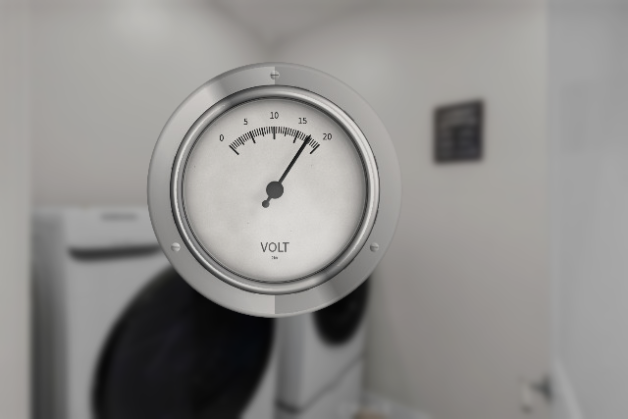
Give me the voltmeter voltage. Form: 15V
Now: 17.5V
